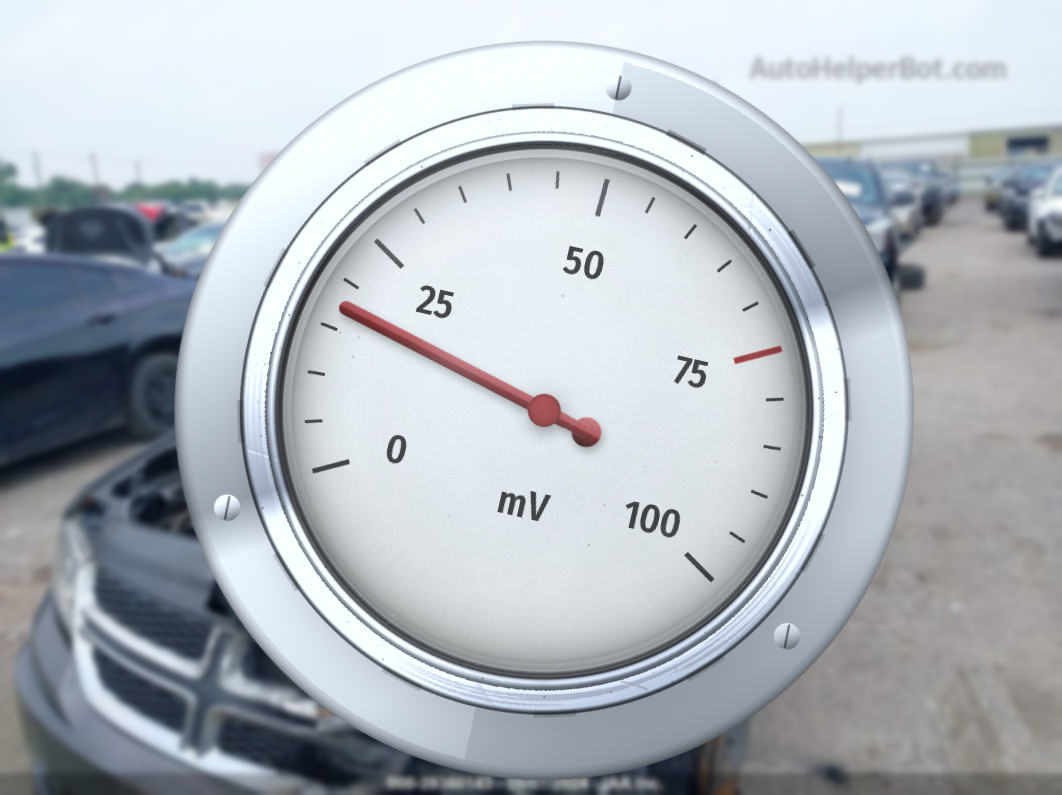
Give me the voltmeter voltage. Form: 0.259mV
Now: 17.5mV
